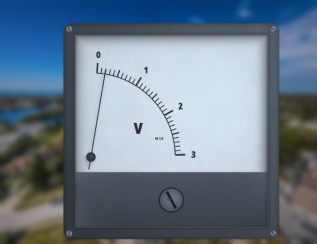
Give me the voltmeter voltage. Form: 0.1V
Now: 0.2V
